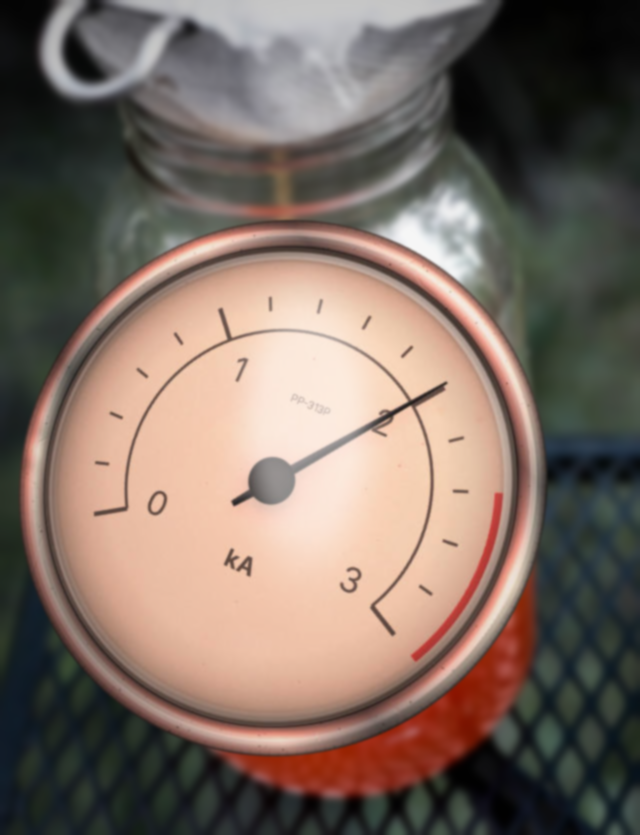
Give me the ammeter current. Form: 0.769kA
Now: 2kA
